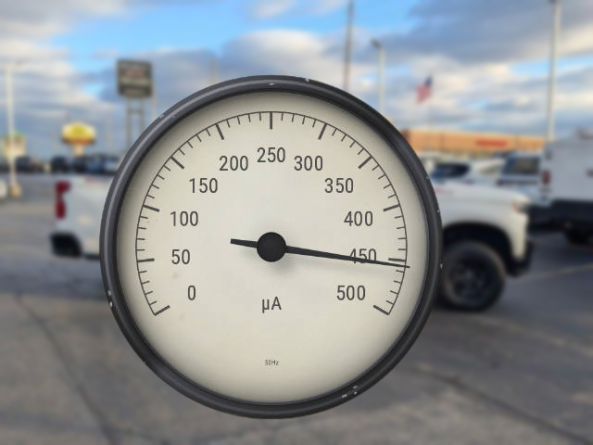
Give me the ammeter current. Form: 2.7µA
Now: 455µA
